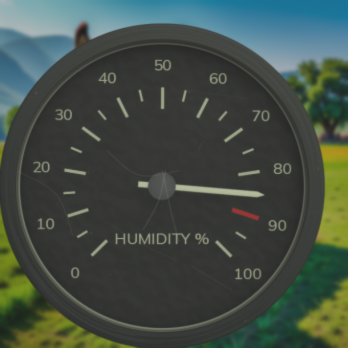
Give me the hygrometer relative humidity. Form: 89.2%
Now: 85%
